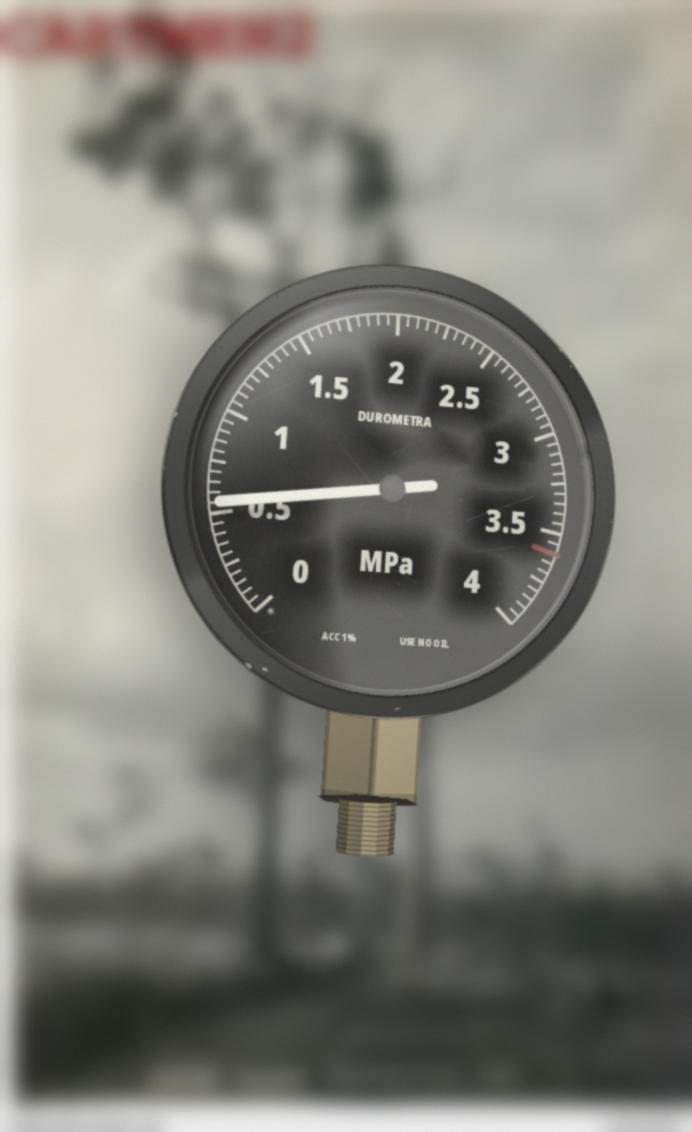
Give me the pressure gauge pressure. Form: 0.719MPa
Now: 0.55MPa
